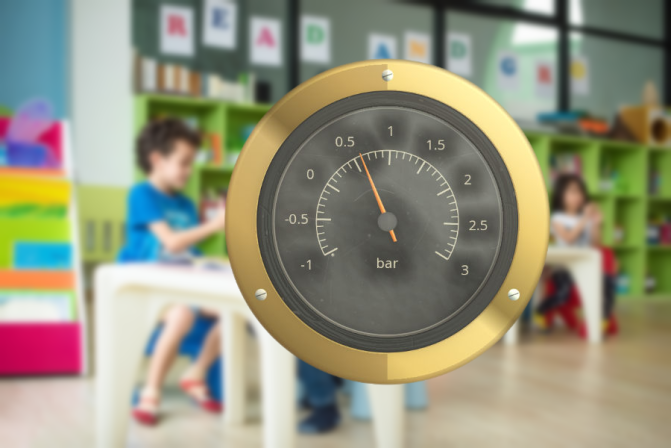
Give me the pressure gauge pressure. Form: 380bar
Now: 0.6bar
